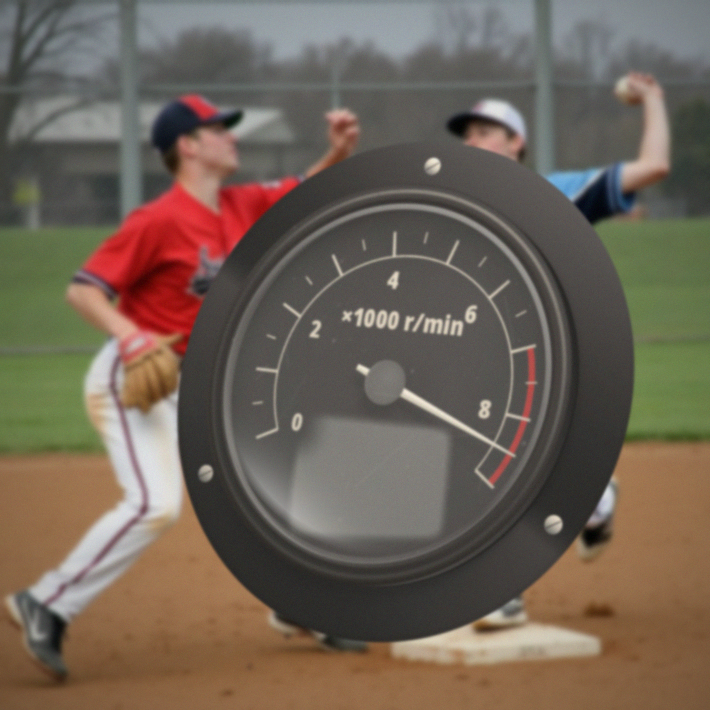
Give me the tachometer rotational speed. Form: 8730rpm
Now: 8500rpm
